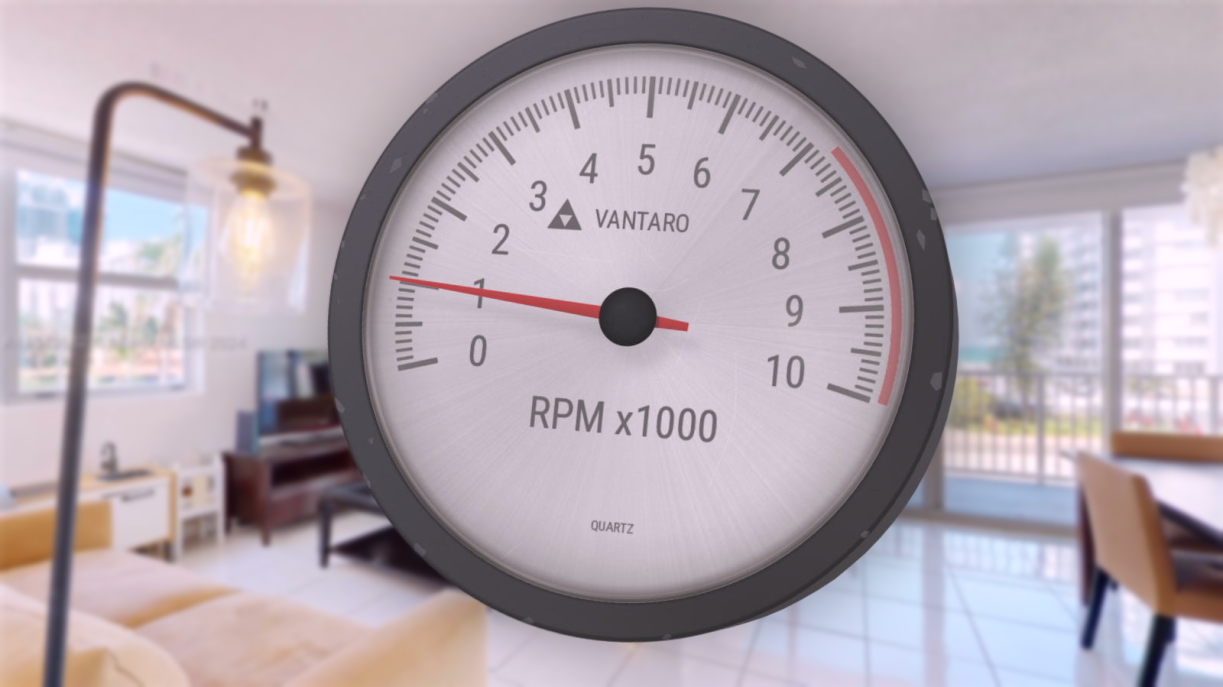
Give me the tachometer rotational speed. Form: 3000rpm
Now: 1000rpm
